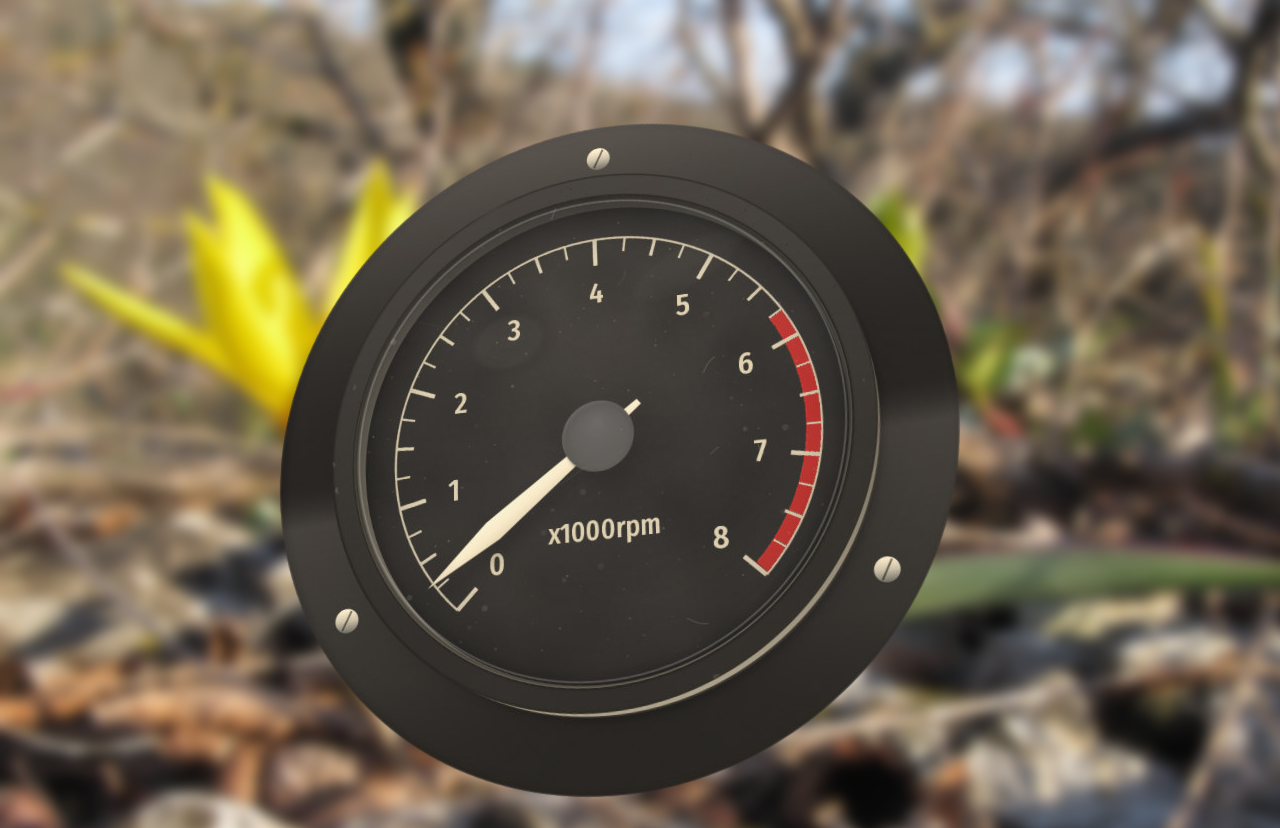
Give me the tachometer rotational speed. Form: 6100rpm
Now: 250rpm
